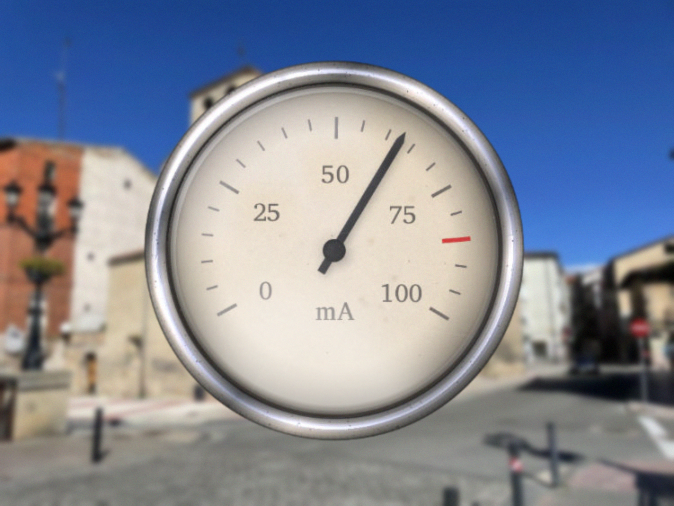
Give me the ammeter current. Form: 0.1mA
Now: 62.5mA
